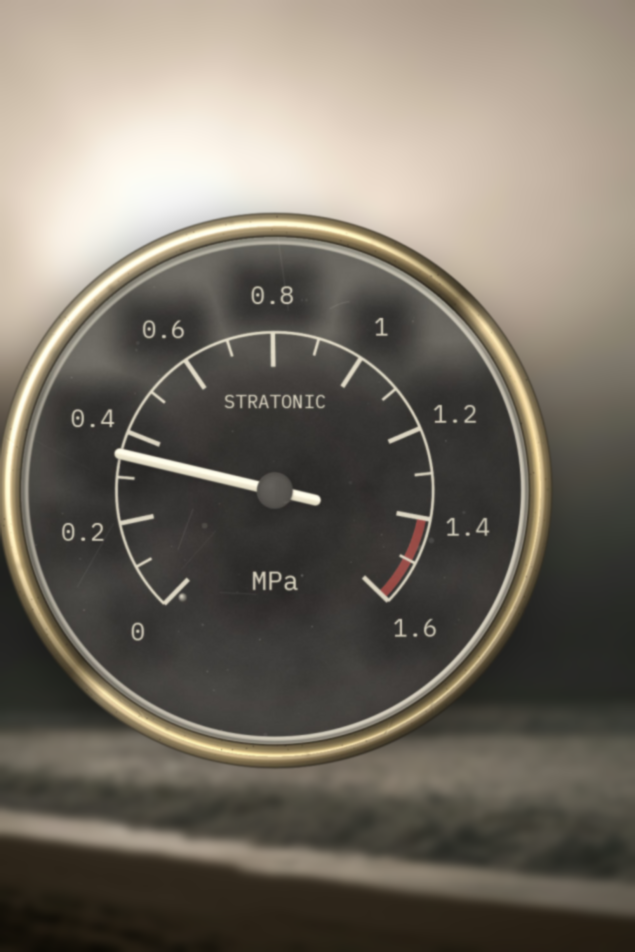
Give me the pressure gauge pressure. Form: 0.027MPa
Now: 0.35MPa
